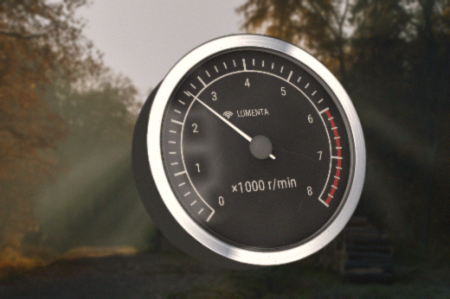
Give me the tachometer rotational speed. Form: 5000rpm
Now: 2600rpm
